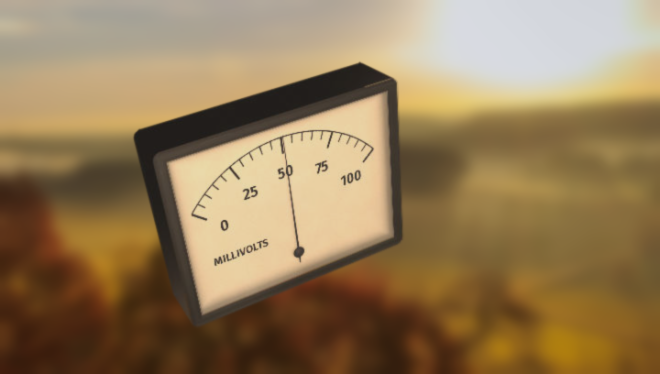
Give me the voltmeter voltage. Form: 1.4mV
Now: 50mV
